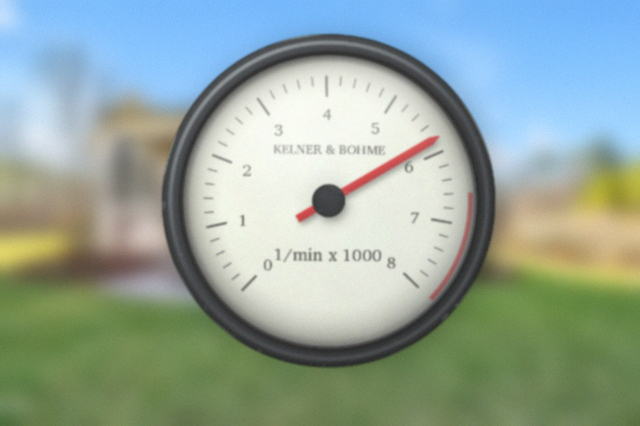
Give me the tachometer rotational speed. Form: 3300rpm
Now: 5800rpm
